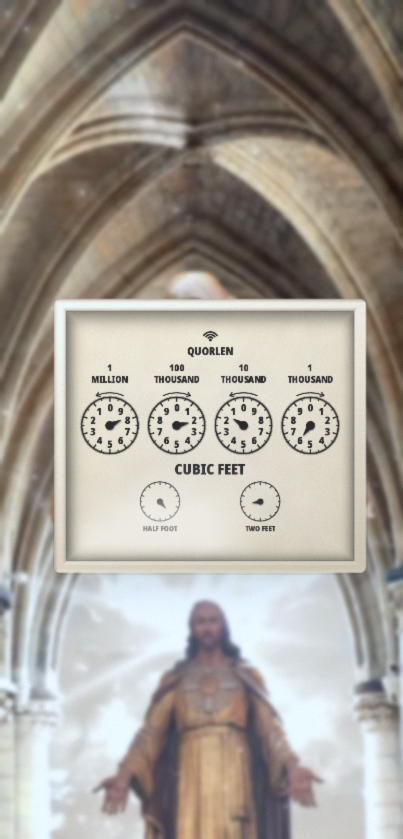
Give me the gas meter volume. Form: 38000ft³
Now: 821600ft³
